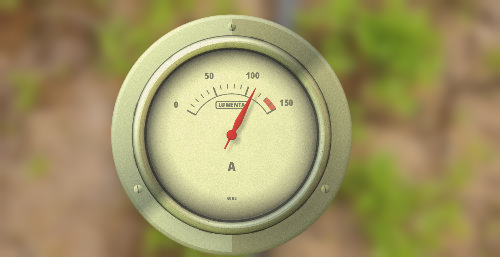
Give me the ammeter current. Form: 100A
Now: 110A
